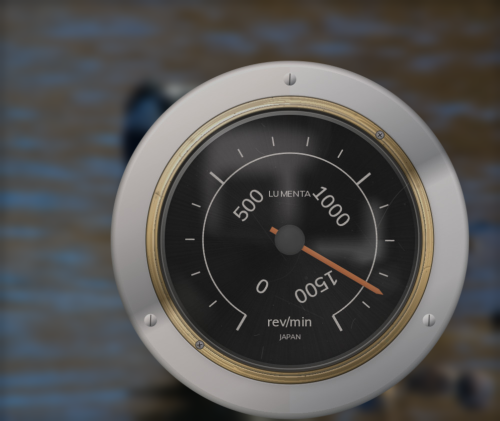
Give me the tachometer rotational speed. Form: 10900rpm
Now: 1350rpm
